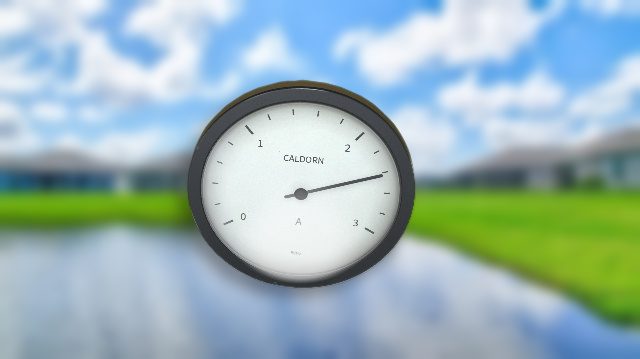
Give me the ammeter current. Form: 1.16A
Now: 2.4A
